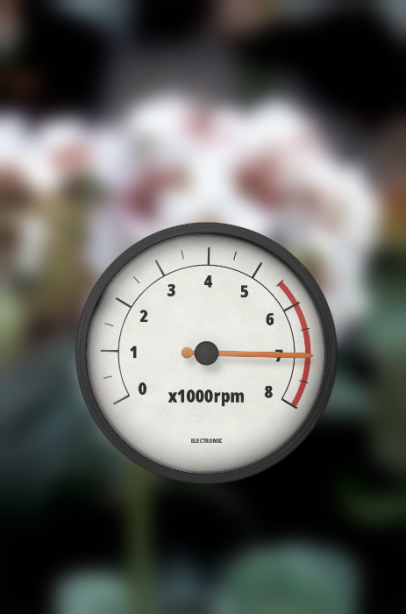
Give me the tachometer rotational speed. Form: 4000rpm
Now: 7000rpm
